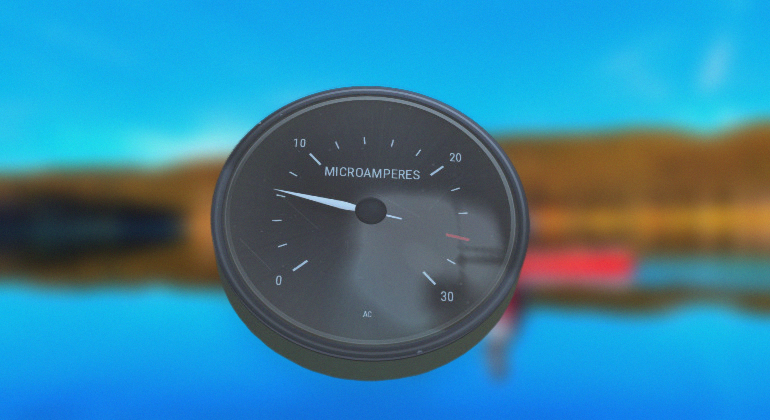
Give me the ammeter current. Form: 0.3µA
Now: 6µA
